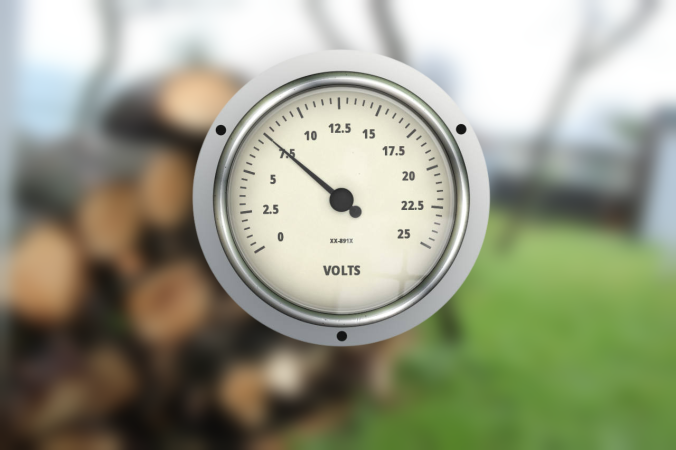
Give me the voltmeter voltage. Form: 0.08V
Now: 7.5V
